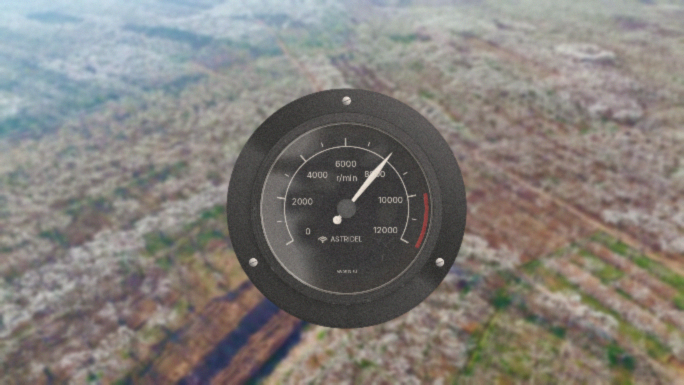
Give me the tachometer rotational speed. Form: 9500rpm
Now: 8000rpm
